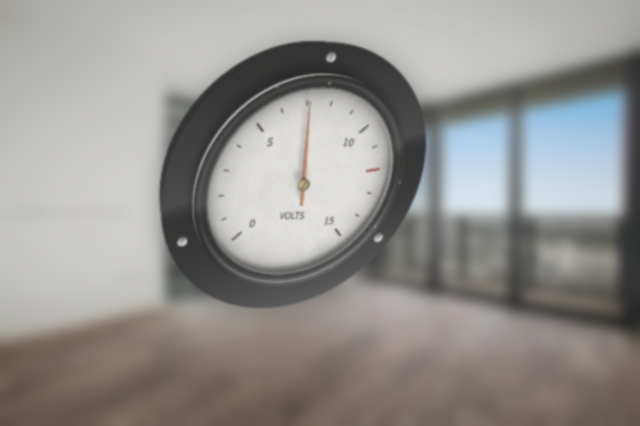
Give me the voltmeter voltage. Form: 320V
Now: 7V
